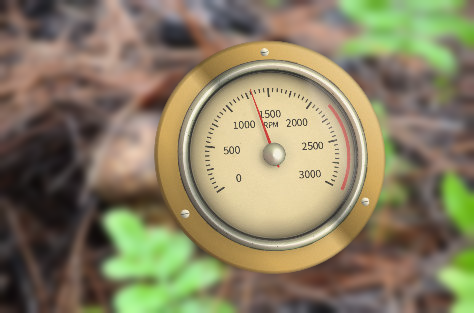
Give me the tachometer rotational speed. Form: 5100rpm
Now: 1300rpm
